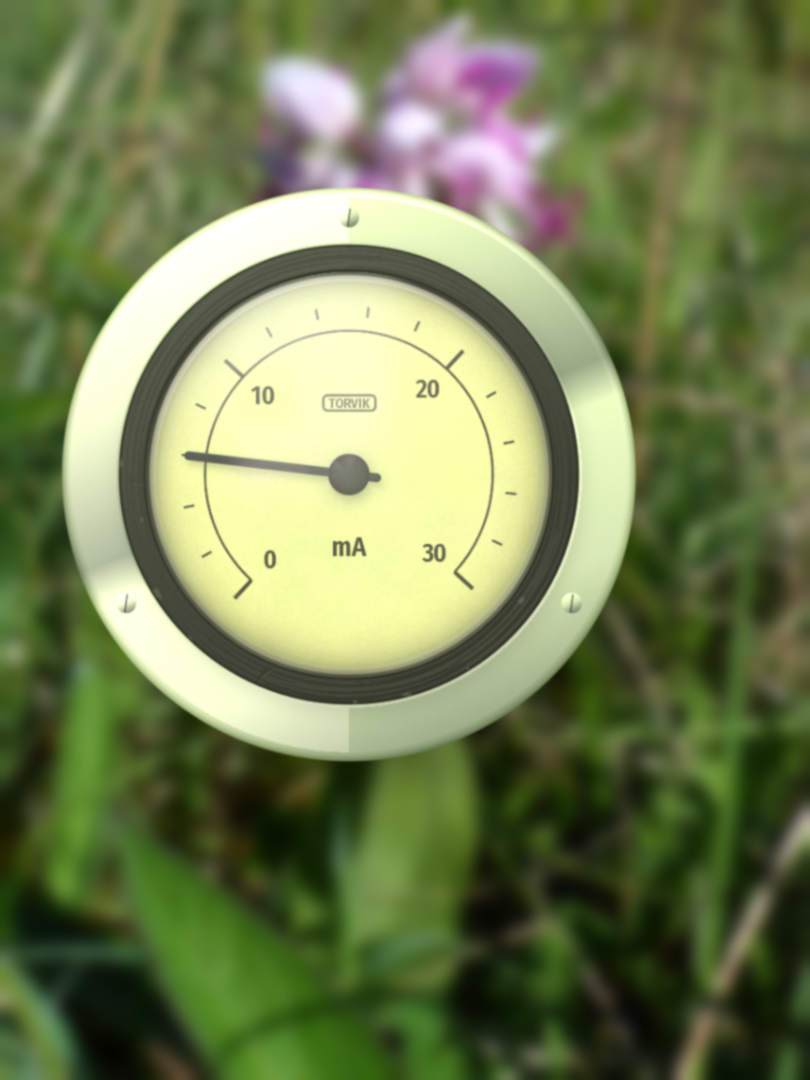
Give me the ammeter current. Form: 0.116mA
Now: 6mA
